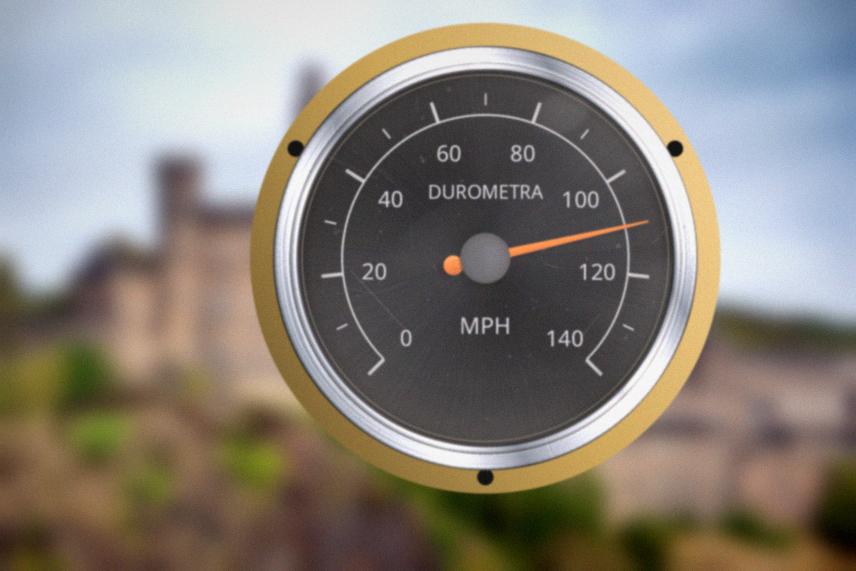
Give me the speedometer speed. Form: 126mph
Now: 110mph
